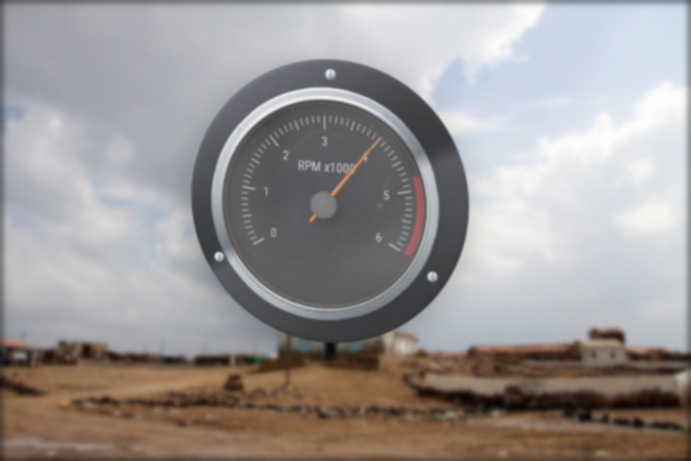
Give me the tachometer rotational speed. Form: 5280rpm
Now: 4000rpm
